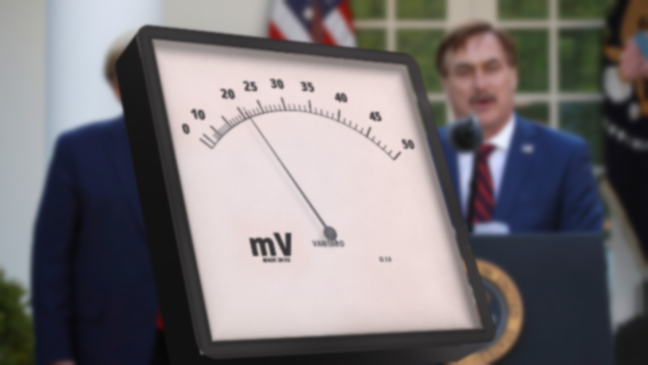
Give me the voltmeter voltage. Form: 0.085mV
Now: 20mV
